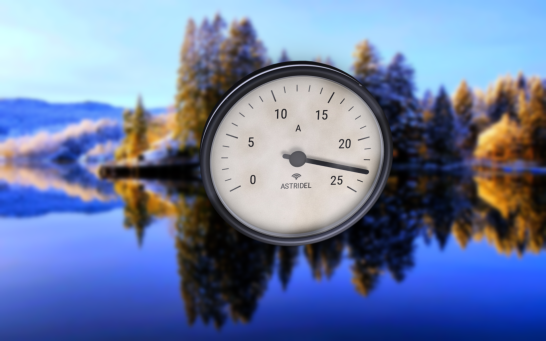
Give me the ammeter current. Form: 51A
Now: 23A
